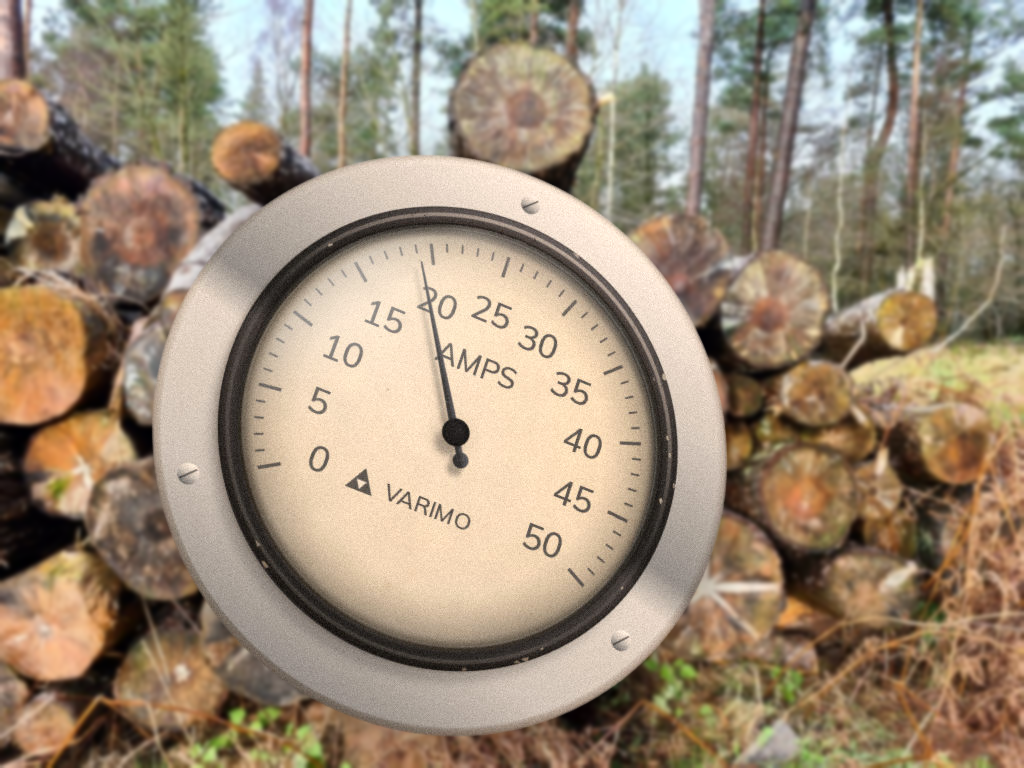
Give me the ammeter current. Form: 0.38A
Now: 19A
